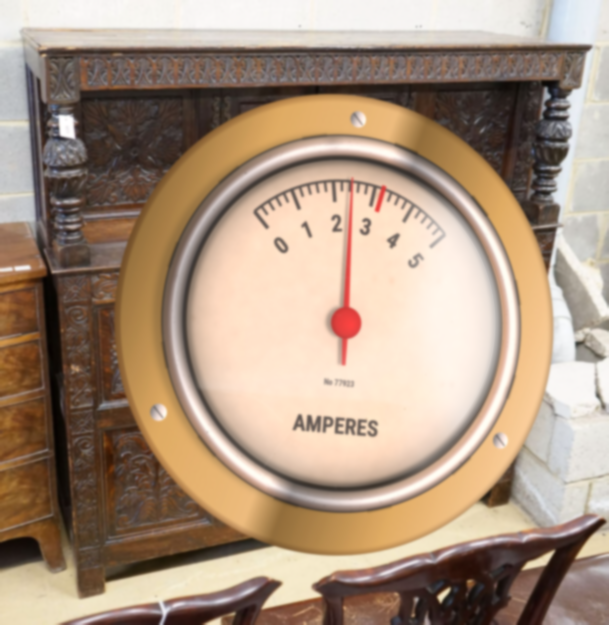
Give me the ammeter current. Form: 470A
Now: 2.4A
